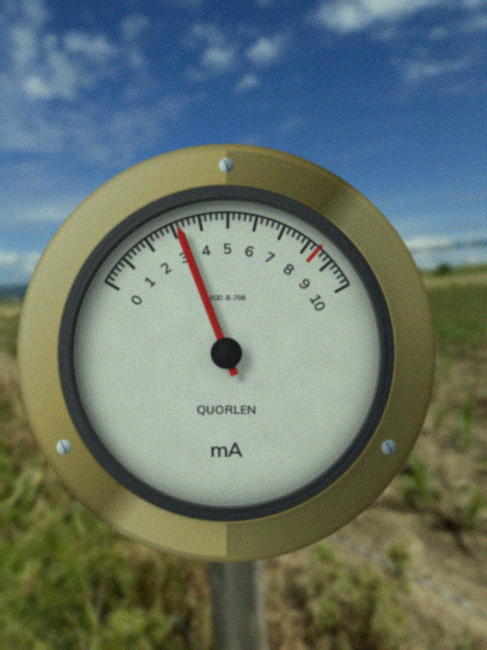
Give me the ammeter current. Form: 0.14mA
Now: 3.2mA
